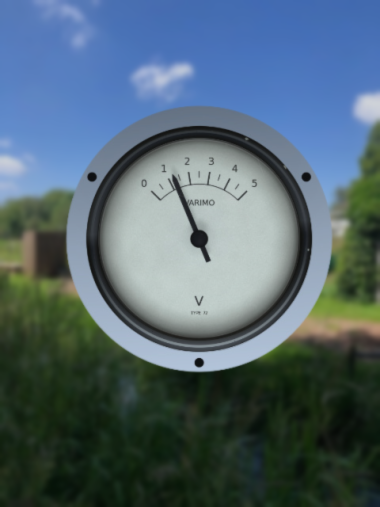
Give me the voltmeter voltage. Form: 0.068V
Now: 1.25V
